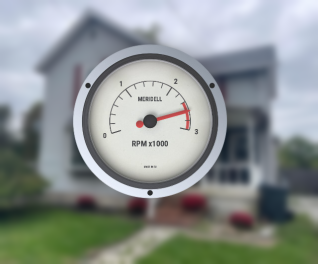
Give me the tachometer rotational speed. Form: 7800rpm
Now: 2600rpm
